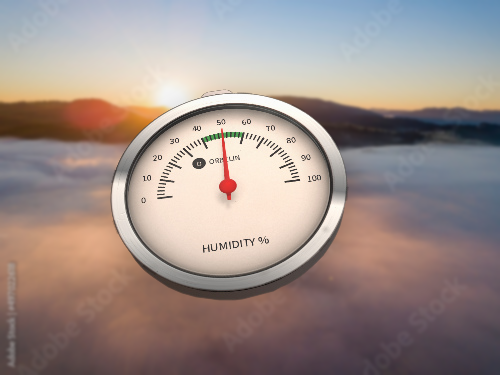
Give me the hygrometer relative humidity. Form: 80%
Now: 50%
